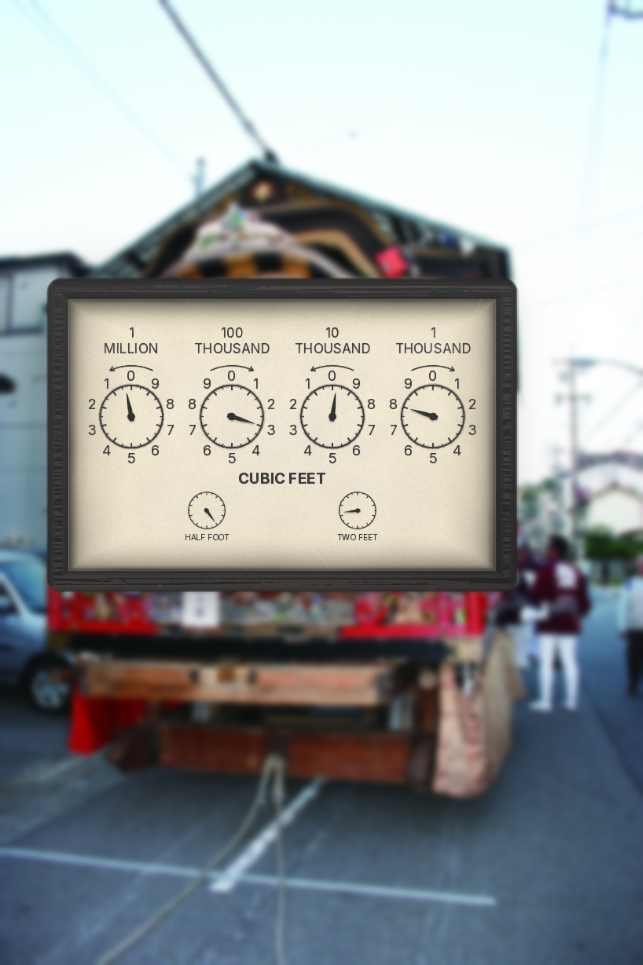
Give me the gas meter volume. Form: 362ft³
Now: 29800ft³
